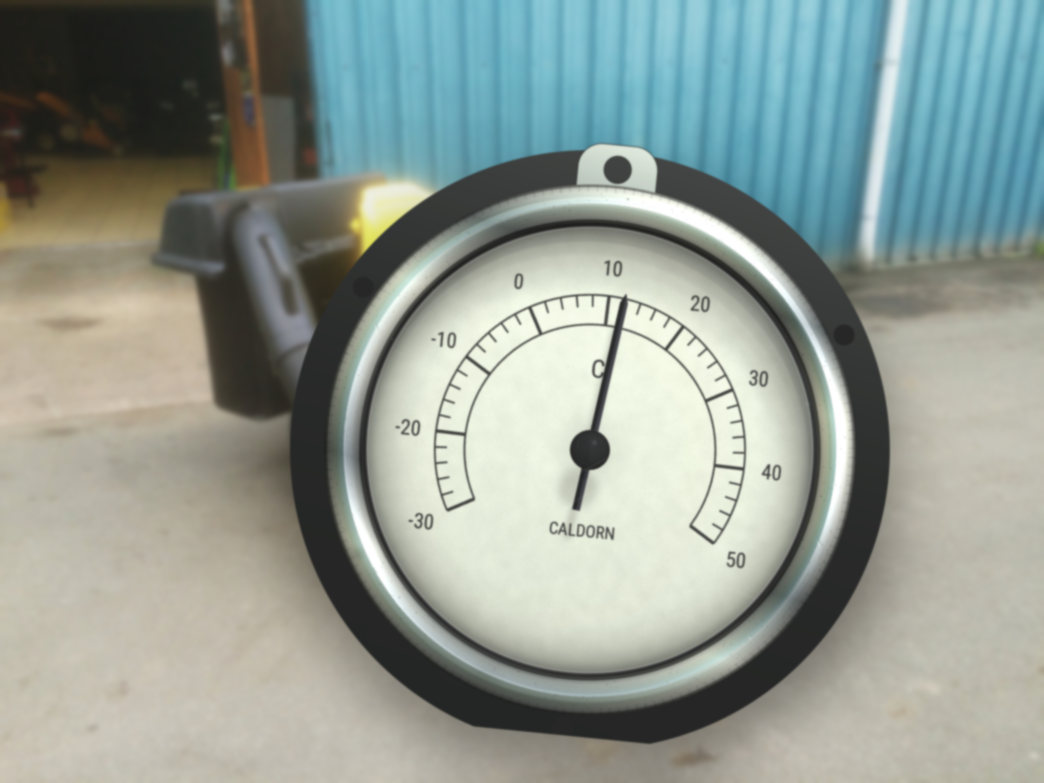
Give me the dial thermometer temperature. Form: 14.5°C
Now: 12°C
